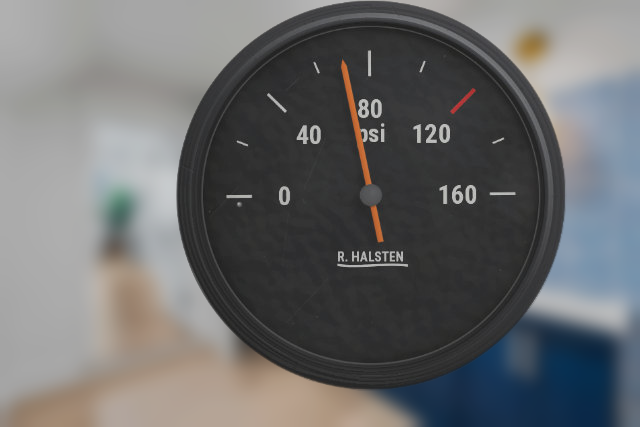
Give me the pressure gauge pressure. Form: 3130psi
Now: 70psi
